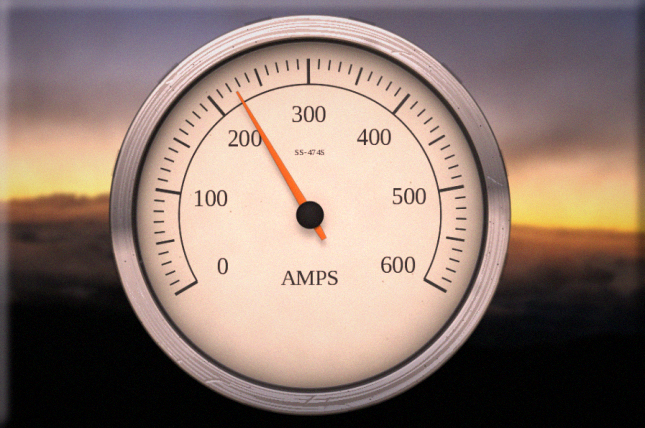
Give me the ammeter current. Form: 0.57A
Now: 225A
